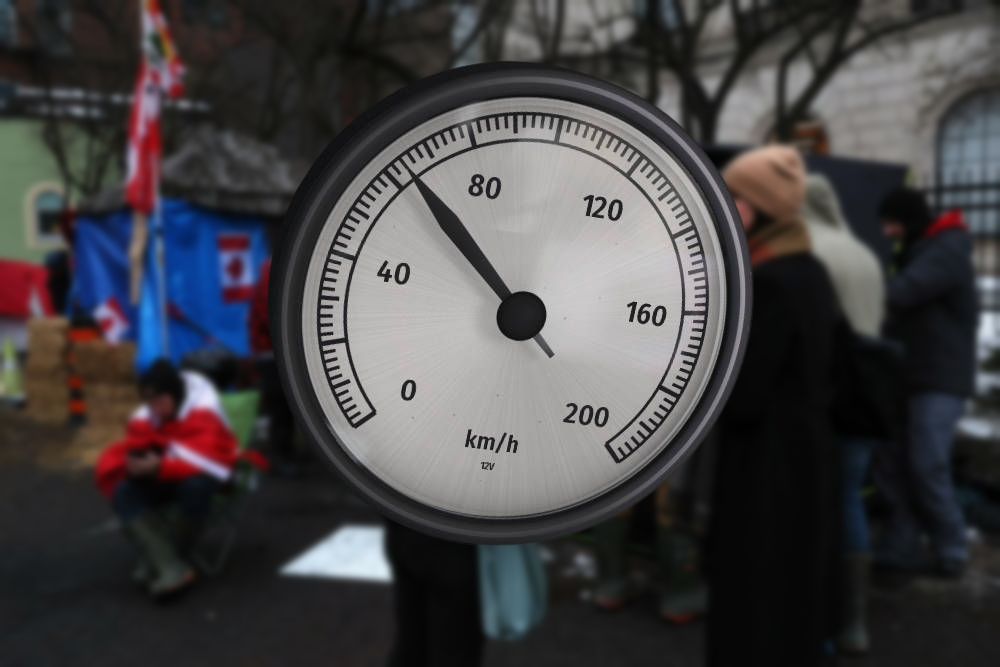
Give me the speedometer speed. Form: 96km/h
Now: 64km/h
